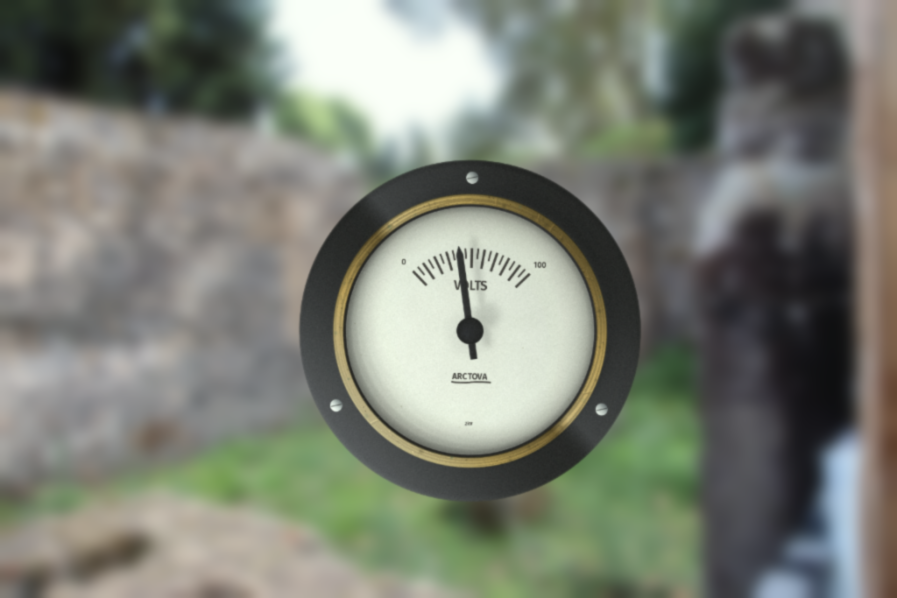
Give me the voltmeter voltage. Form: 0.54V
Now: 40V
